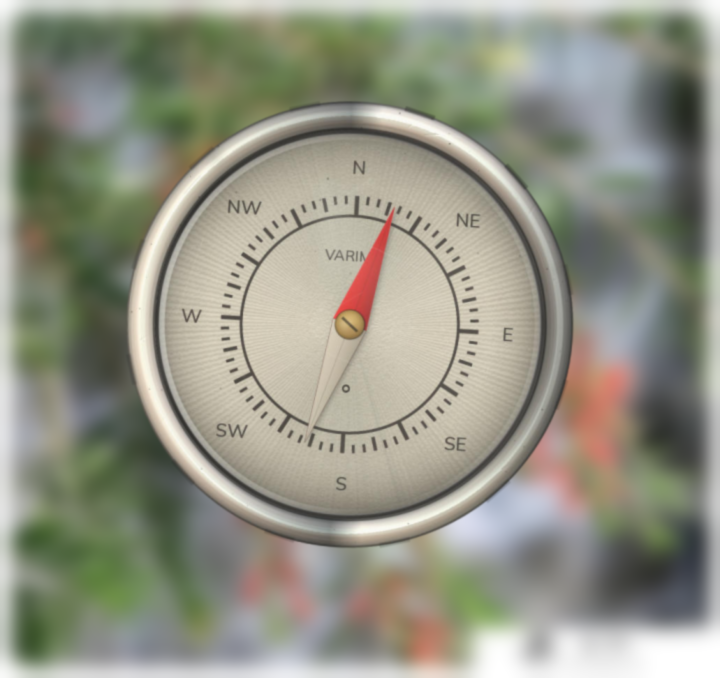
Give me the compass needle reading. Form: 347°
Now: 17.5°
